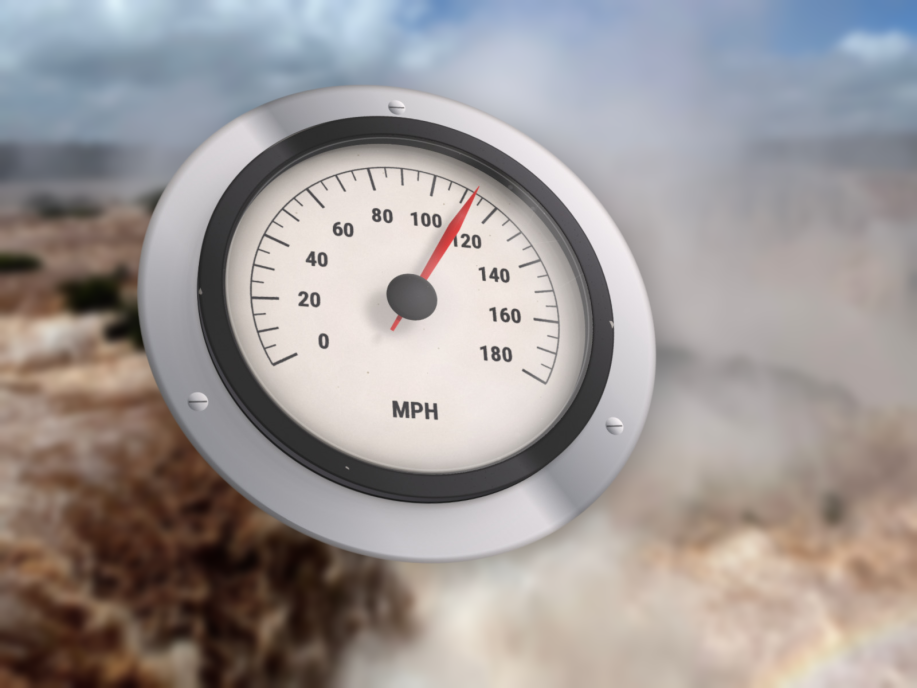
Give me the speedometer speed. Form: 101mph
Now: 112.5mph
